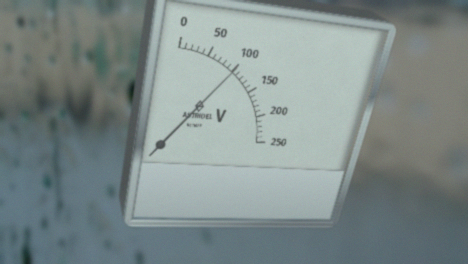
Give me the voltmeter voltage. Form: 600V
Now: 100V
